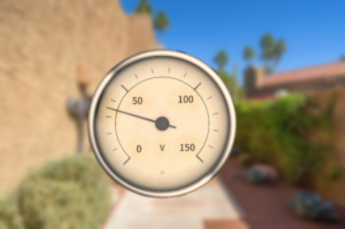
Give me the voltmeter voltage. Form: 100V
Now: 35V
